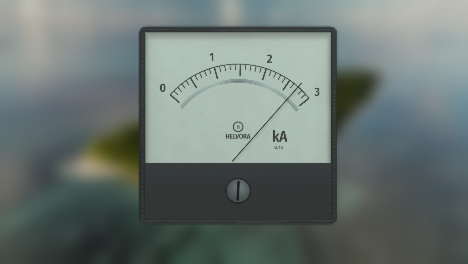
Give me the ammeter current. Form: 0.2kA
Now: 2.7kA
